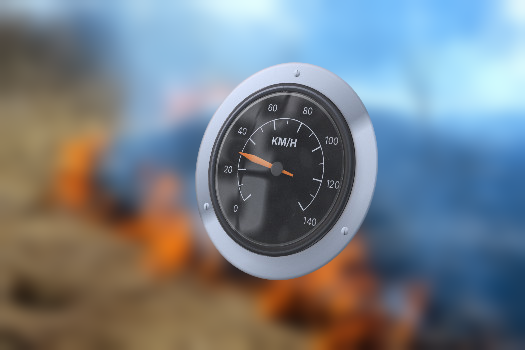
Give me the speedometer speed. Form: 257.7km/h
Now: 30km/h
